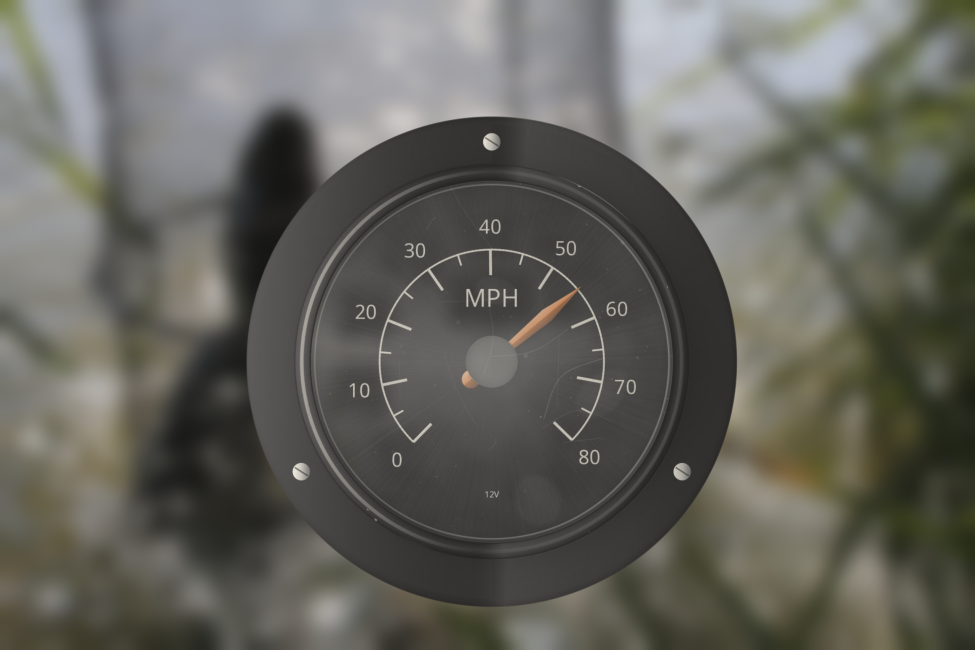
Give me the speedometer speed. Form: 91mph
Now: 55mph
